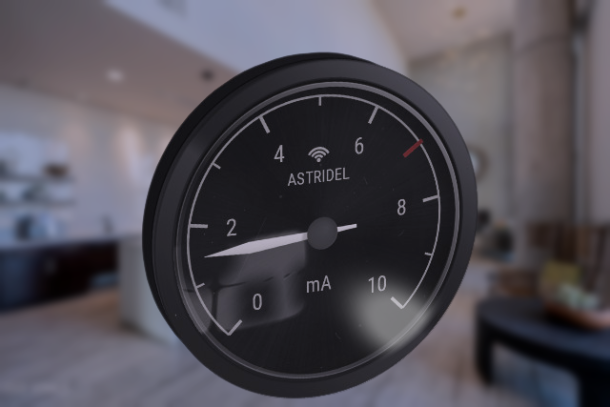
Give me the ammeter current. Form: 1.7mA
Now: 1.5mA
